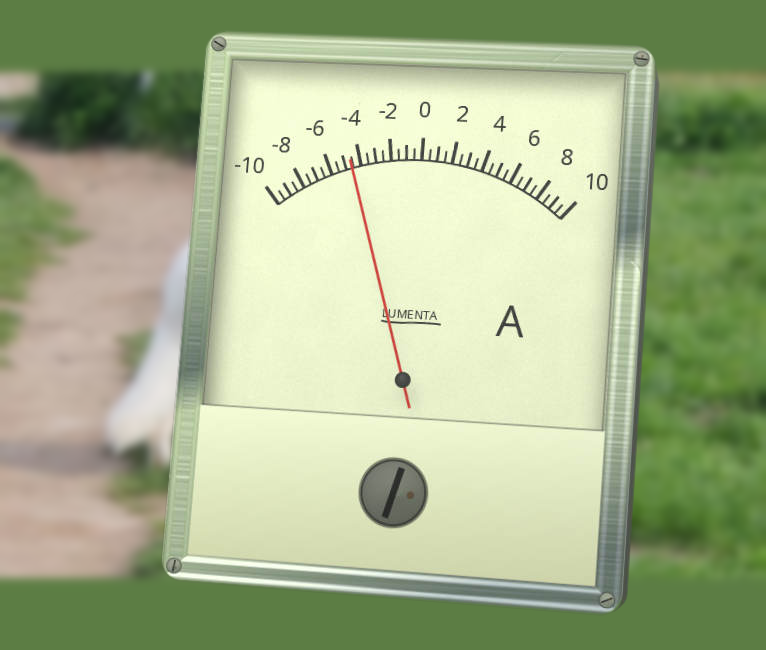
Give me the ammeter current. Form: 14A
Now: -4.5A
